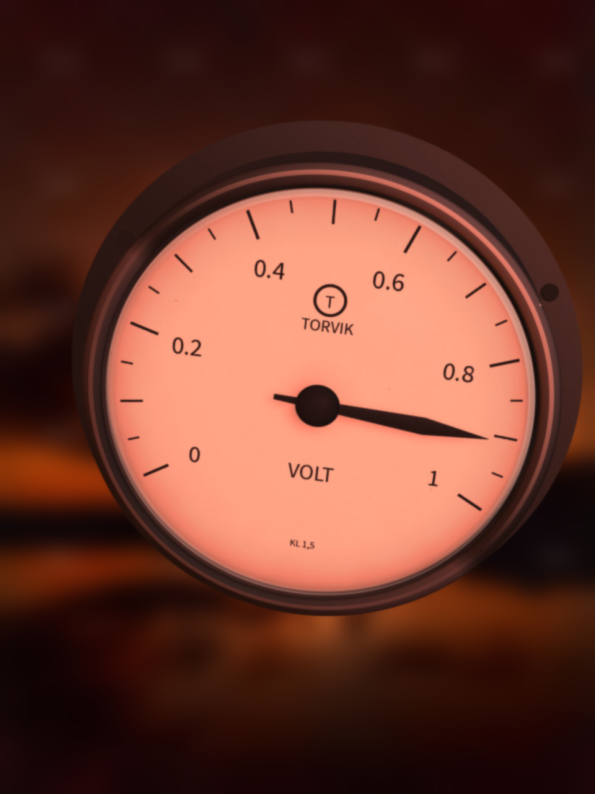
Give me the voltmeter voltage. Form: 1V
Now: 0.9V
